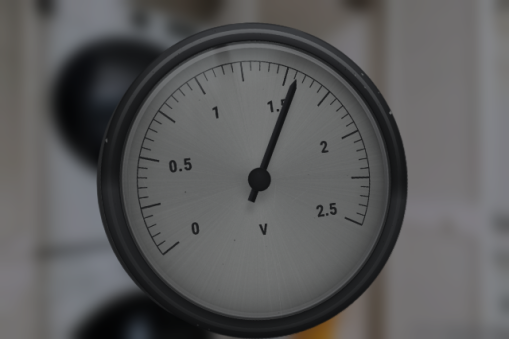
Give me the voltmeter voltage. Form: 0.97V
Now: 1.55V
